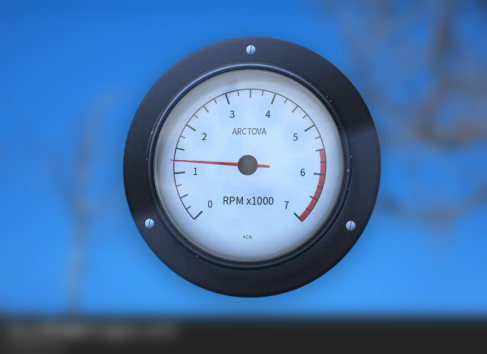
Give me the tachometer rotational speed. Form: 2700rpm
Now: 1250rpm
